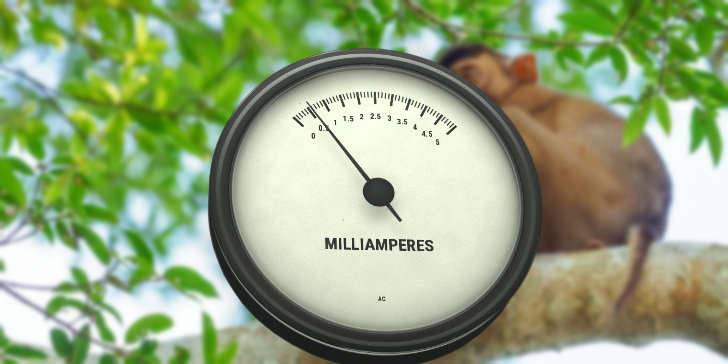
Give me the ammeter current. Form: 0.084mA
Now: 0.5mA
